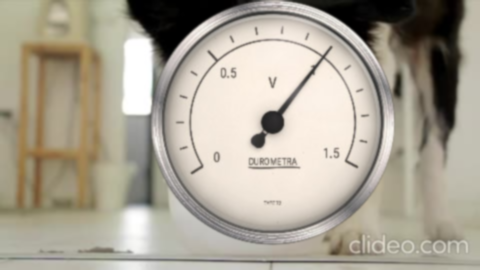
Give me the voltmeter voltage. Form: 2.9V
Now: 1V
